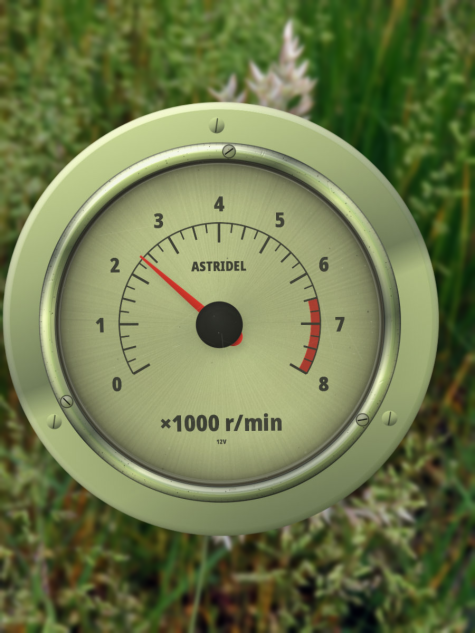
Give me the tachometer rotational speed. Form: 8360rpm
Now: 2375rpm
